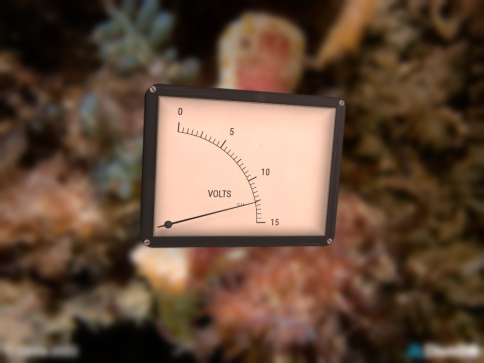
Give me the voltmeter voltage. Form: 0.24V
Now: 12.5V
